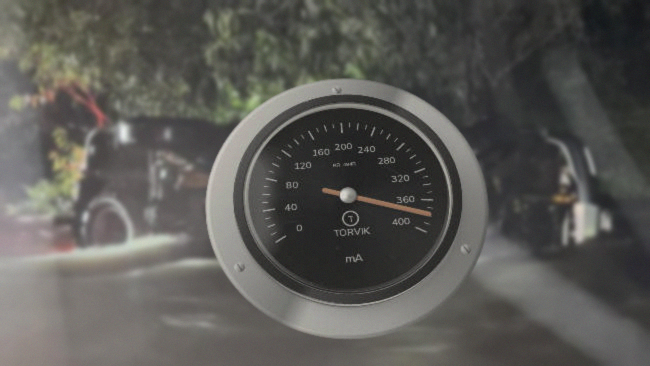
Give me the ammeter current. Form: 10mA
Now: 380mA
